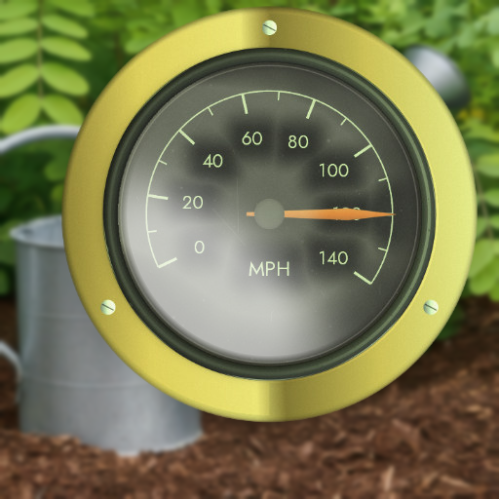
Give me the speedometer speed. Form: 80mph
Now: 120mph
